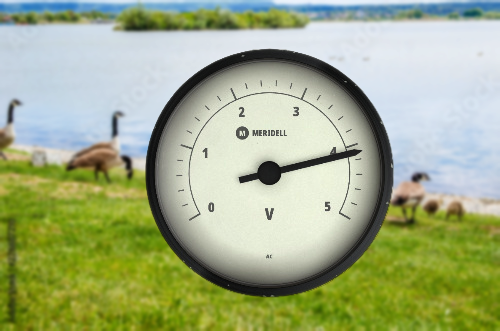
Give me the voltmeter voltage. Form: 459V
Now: 4.1V
